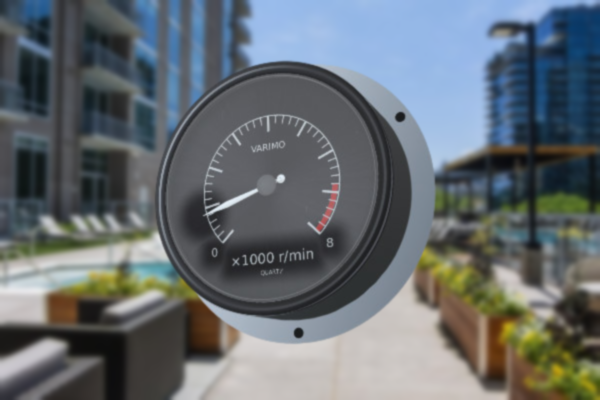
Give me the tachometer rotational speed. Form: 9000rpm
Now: 800rpm
